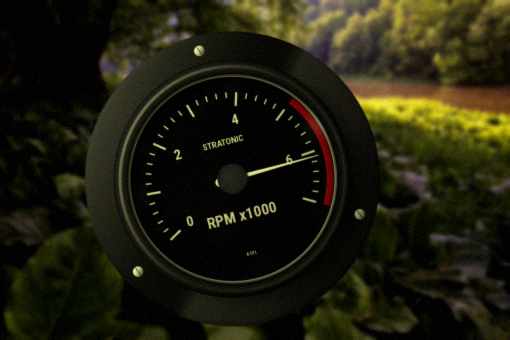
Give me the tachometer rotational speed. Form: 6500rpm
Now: 6100rpm
